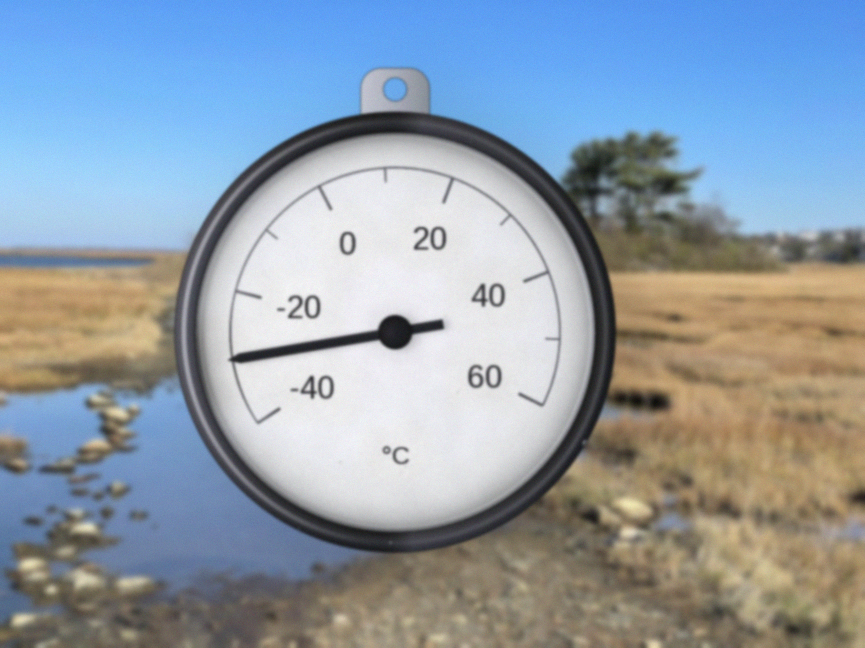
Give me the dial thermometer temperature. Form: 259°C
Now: -30°C
